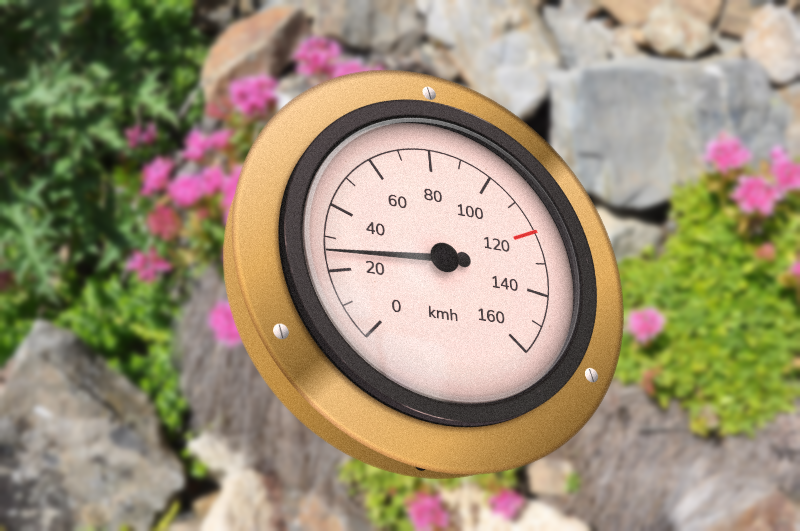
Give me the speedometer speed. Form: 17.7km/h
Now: 25km/h
